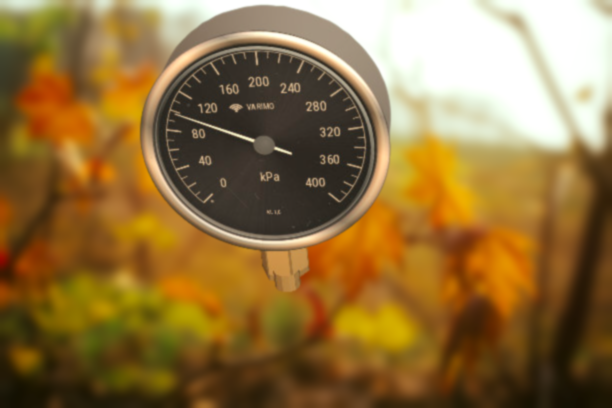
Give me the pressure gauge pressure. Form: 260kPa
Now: 100kPa
